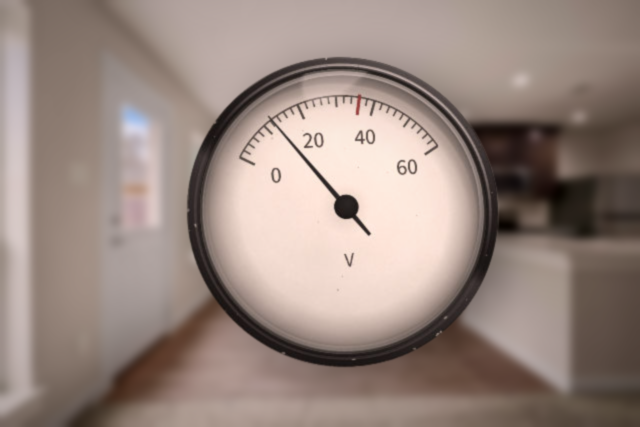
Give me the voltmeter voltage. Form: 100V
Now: 12V
